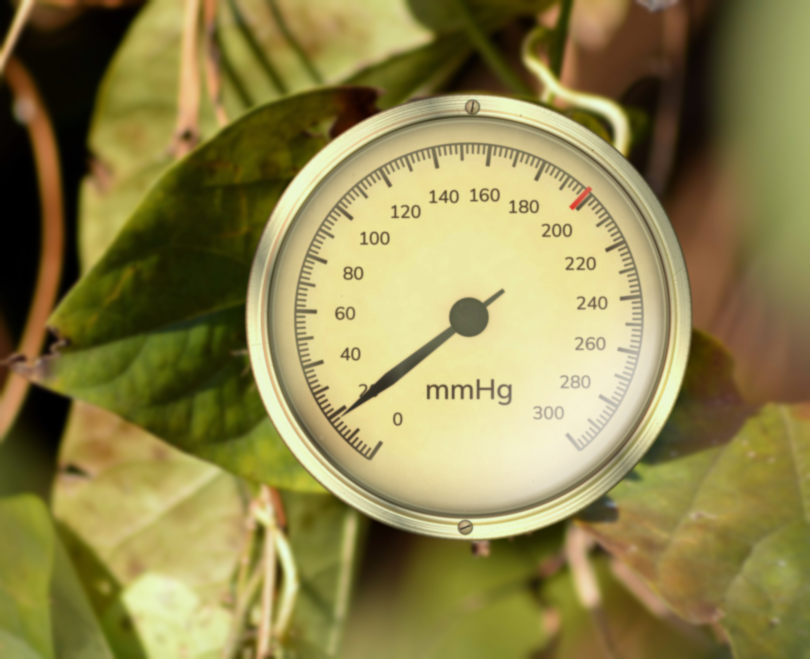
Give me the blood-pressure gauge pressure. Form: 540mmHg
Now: 18mmHg
